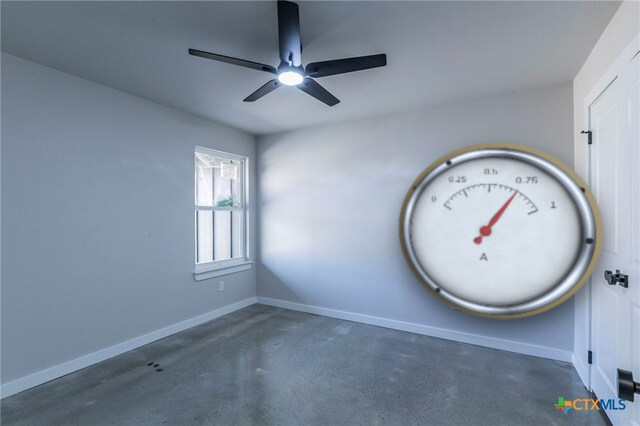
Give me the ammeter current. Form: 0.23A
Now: 0.75A
